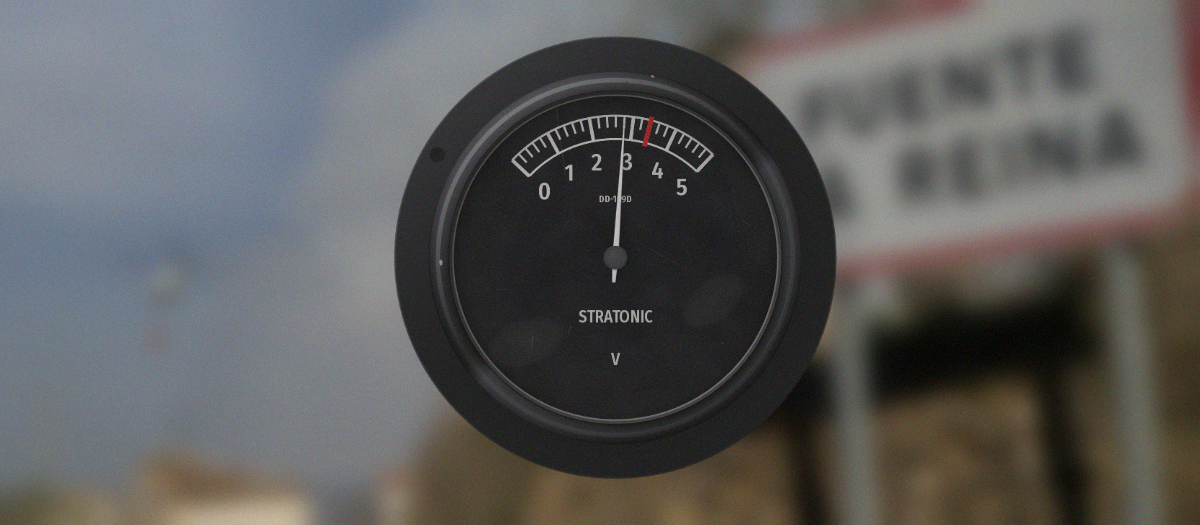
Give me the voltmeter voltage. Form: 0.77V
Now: 2.8V
